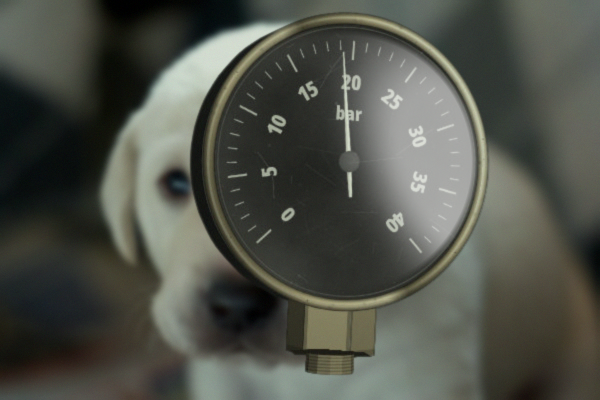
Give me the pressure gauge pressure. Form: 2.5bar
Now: 19bar
